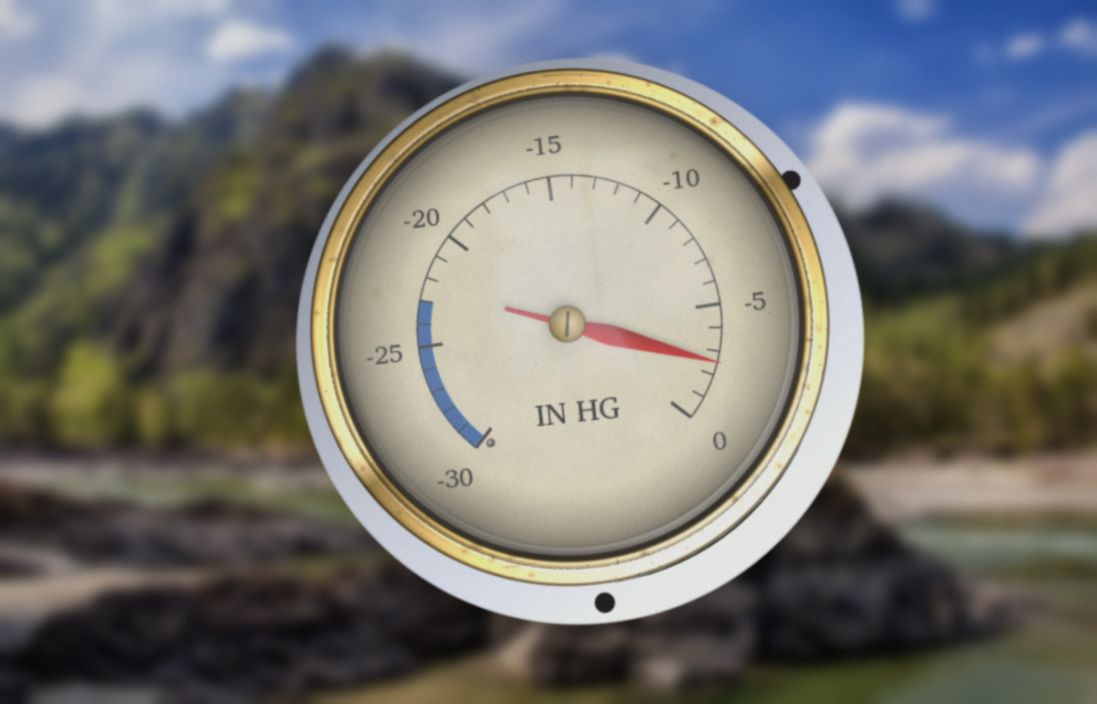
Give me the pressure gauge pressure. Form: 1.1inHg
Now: -2.5inHg
